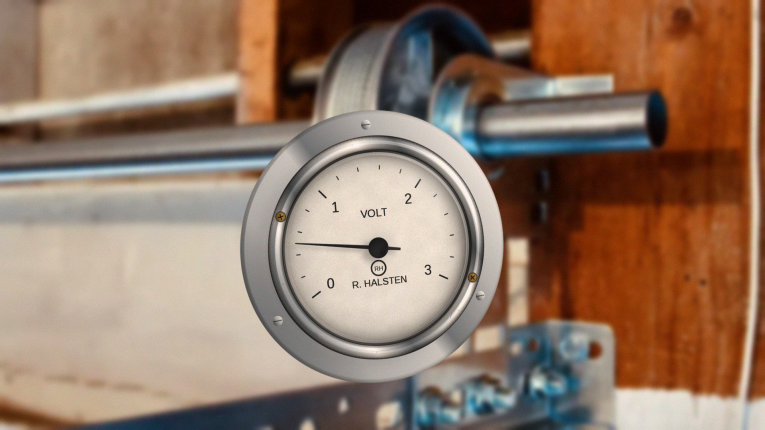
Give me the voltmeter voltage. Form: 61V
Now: 0.5V
